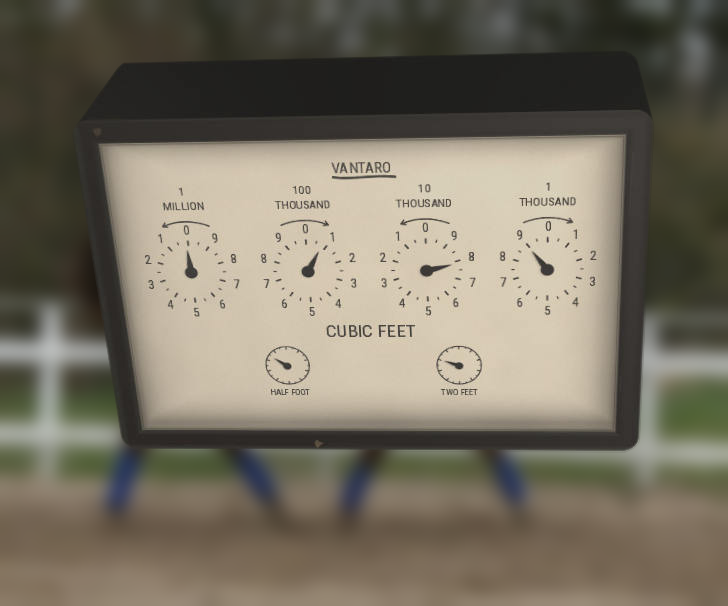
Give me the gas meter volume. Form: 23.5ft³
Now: 7900ft³
